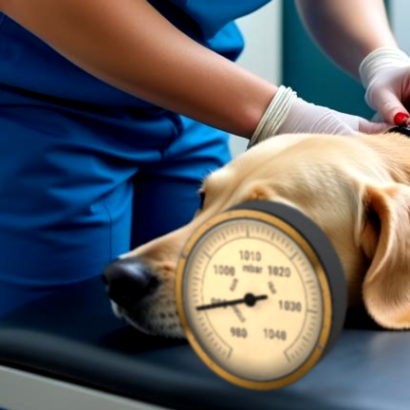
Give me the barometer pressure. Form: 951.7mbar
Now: 990mbar
